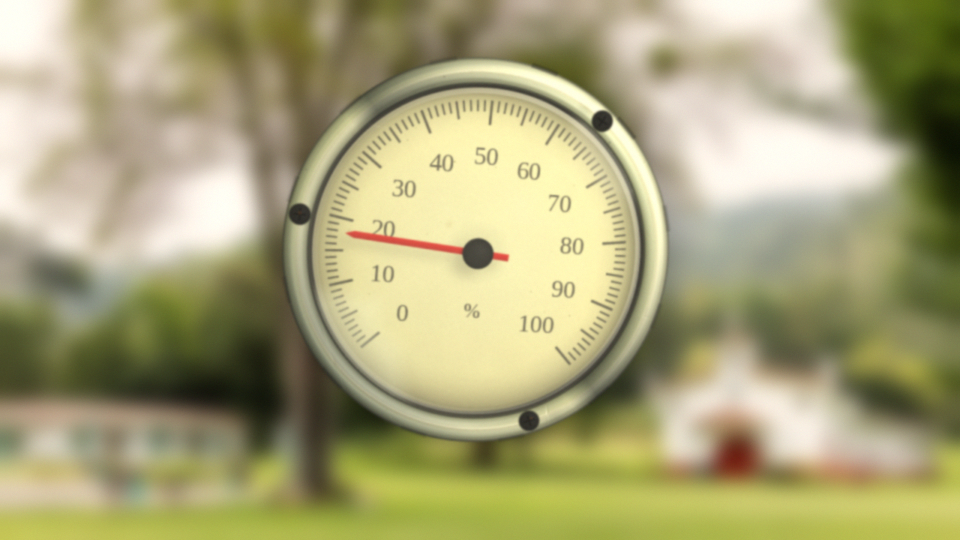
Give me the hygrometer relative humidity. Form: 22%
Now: 18%
